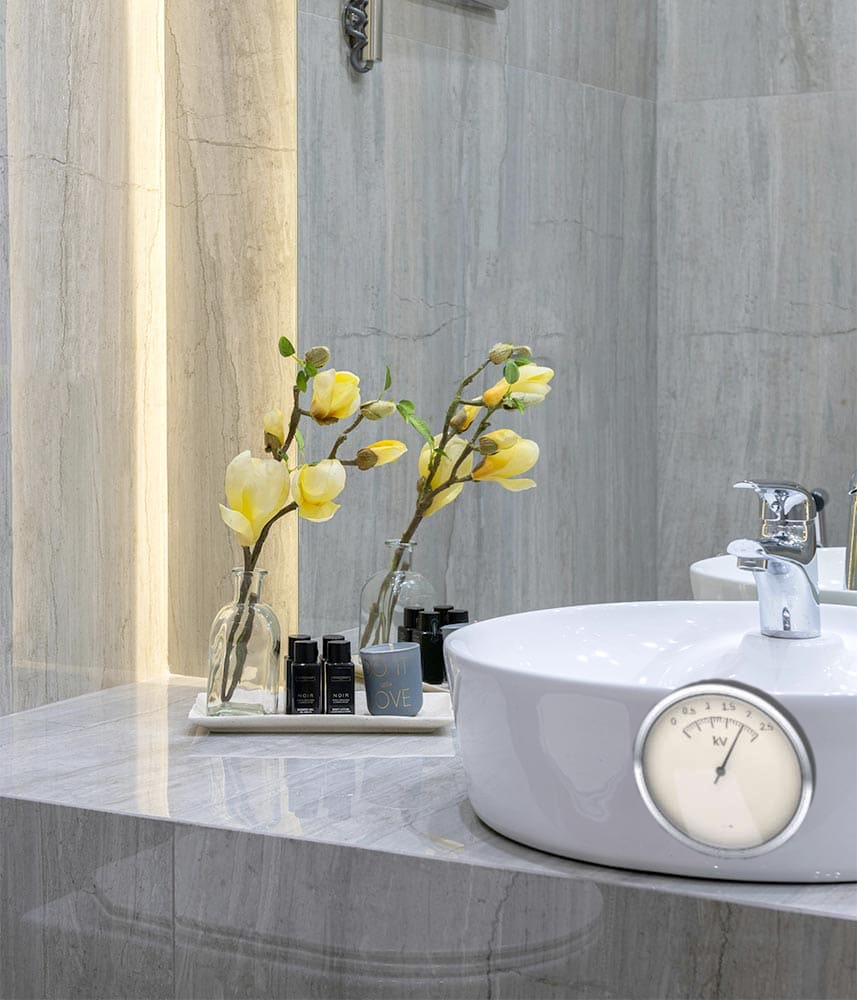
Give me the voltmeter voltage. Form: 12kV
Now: 2kV
